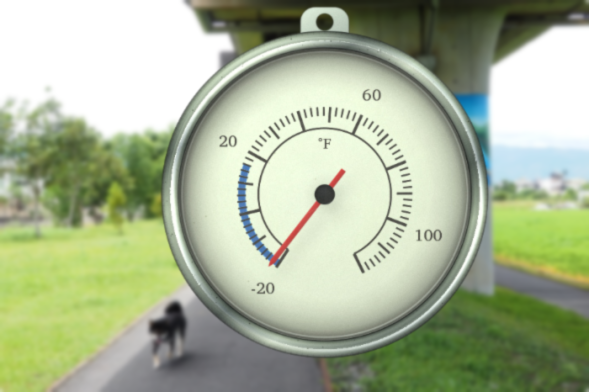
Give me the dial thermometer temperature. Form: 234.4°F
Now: -18°F
